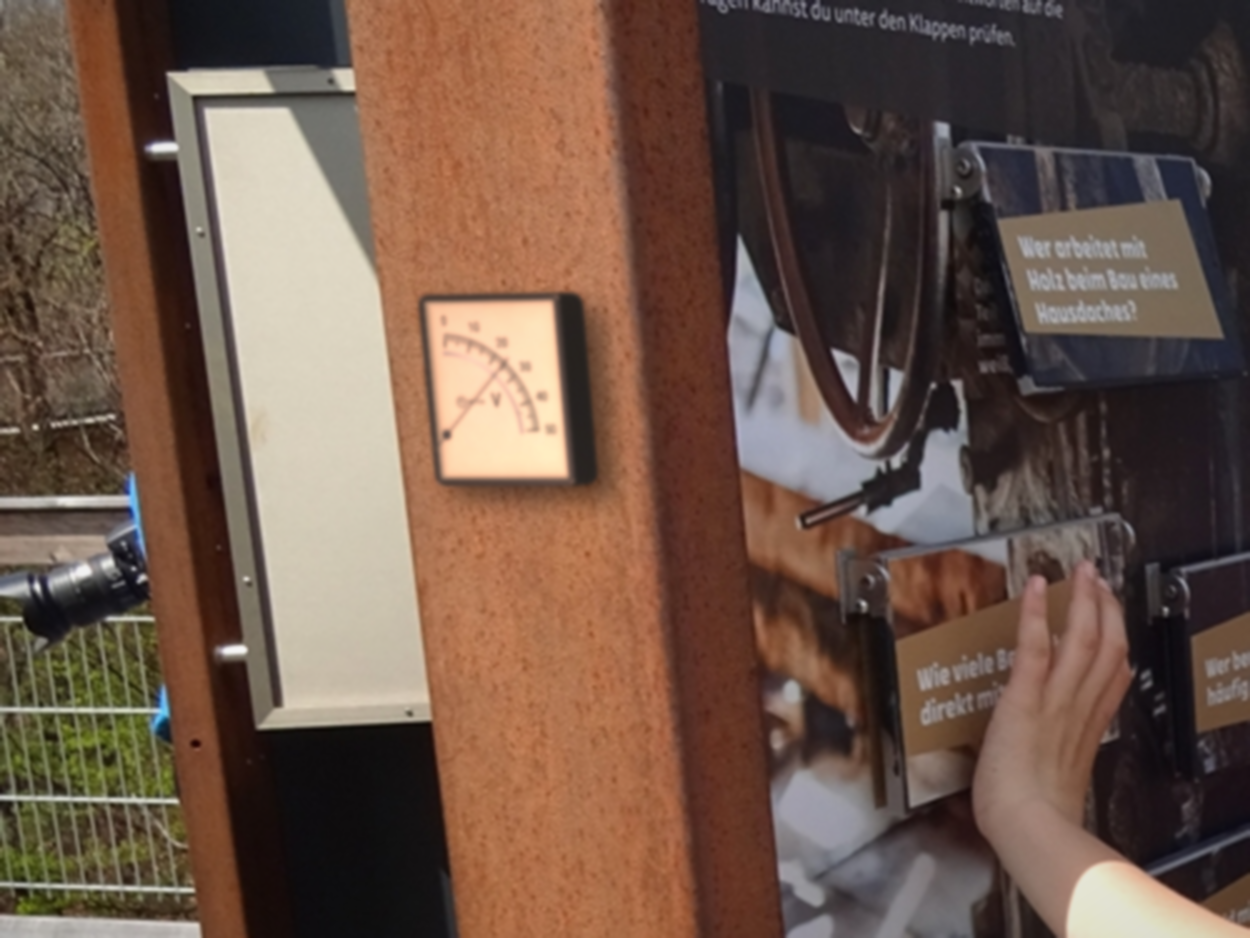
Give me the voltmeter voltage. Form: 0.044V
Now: 25V
